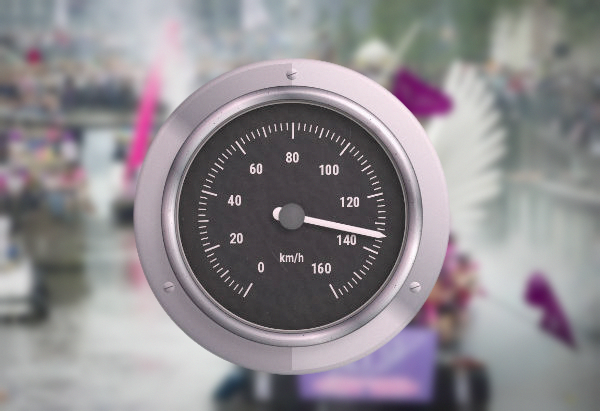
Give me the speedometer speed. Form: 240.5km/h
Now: 134km/h
